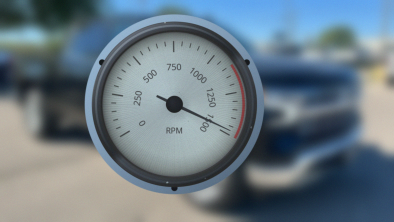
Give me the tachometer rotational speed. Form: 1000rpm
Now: 1475rpm
